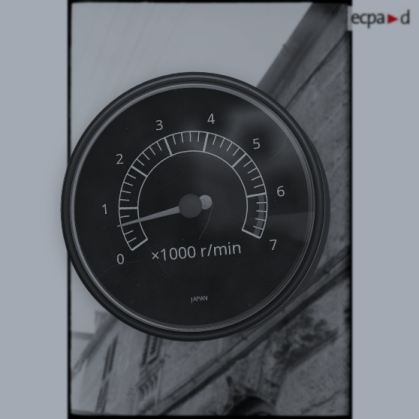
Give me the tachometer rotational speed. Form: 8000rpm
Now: 600rpm
